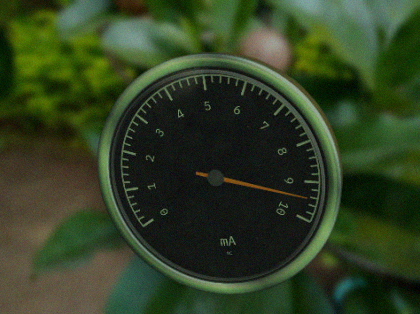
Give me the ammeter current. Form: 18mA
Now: 9.4mA
